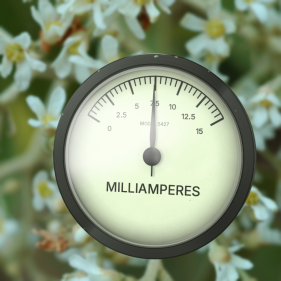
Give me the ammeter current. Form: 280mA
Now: 7.5mA
